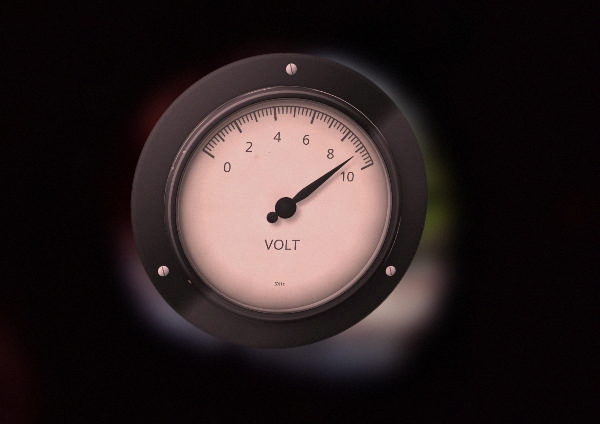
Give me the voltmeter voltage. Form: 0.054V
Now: 9V
